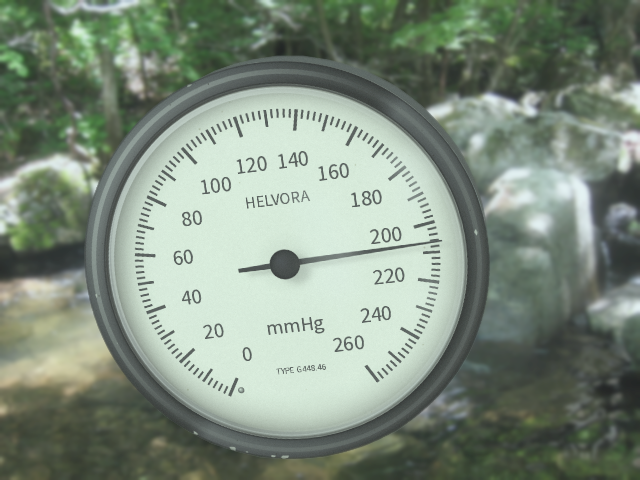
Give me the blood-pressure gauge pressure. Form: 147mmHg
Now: 206mmHg
